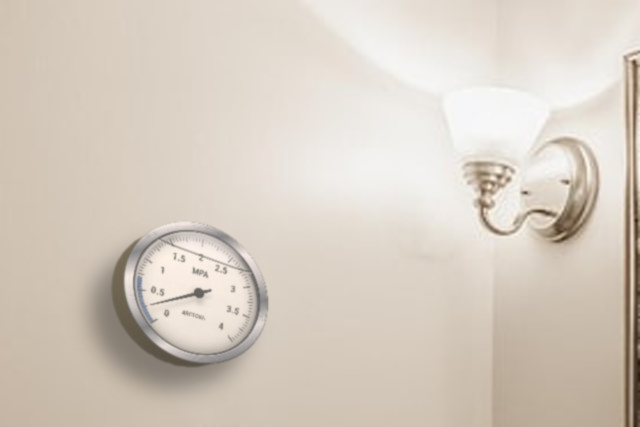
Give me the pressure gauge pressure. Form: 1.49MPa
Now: 0.25MPa
